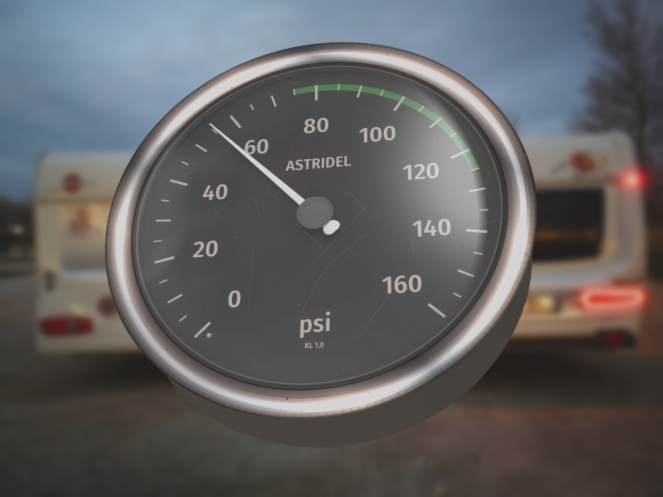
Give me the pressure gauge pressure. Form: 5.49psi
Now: 55psi
